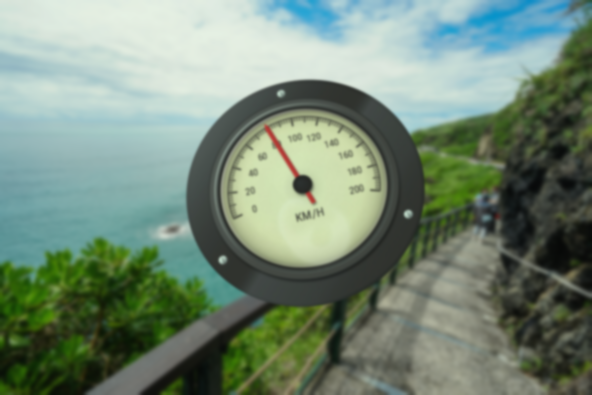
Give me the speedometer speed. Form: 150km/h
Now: 80km/h
